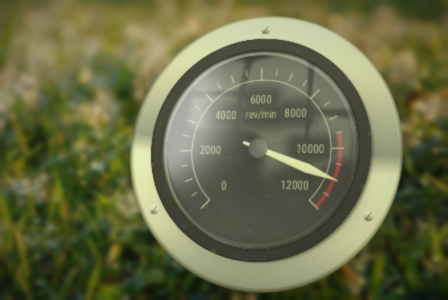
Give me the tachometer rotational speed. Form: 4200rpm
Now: 11000rpm
